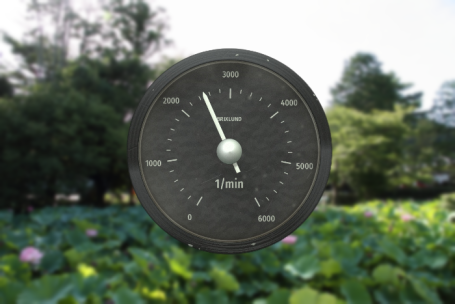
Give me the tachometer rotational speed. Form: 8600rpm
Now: 2500rpm
